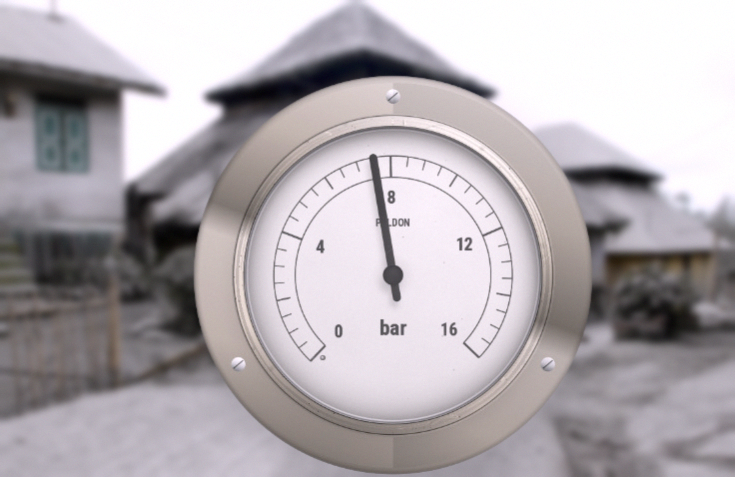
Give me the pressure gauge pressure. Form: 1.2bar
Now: 7.5bar
